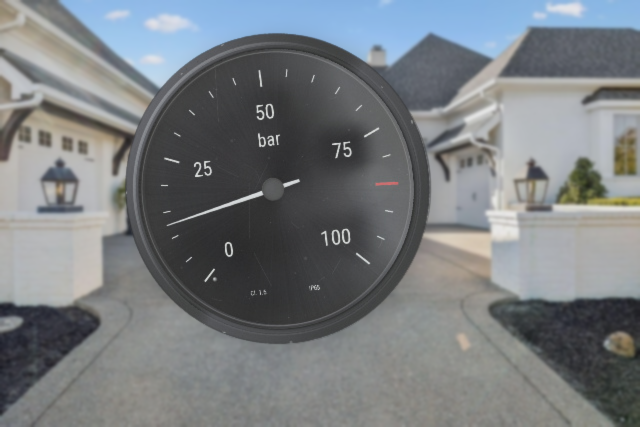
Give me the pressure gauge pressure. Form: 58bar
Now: 12.5bar
